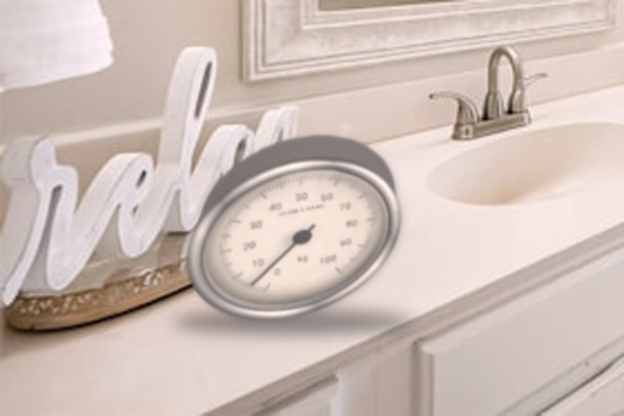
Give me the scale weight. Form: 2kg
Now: 5kg
